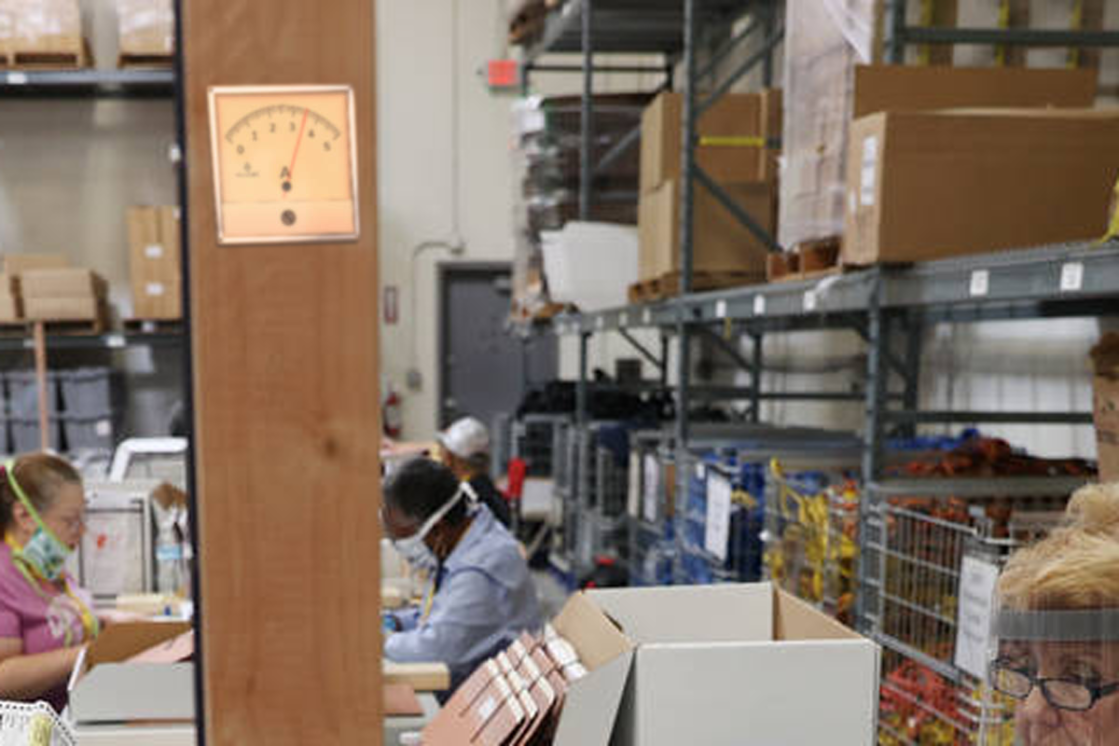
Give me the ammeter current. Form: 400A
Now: 3.5A
